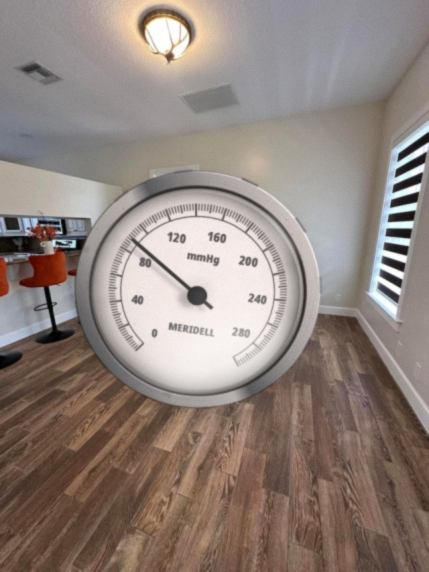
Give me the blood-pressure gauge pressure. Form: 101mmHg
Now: 90mmHg
